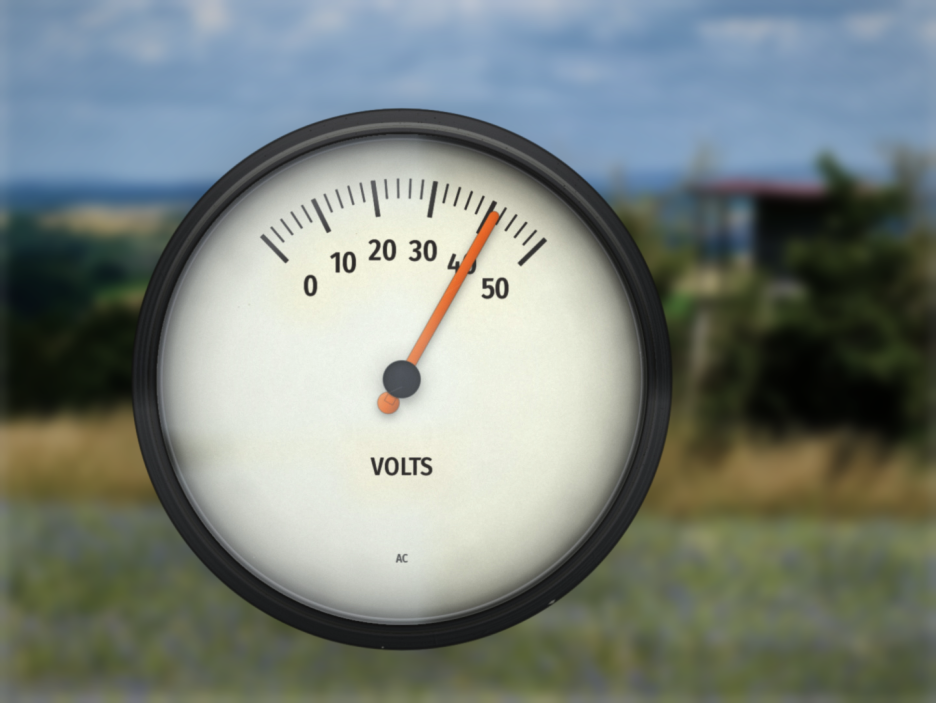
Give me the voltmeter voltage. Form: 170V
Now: 41V
